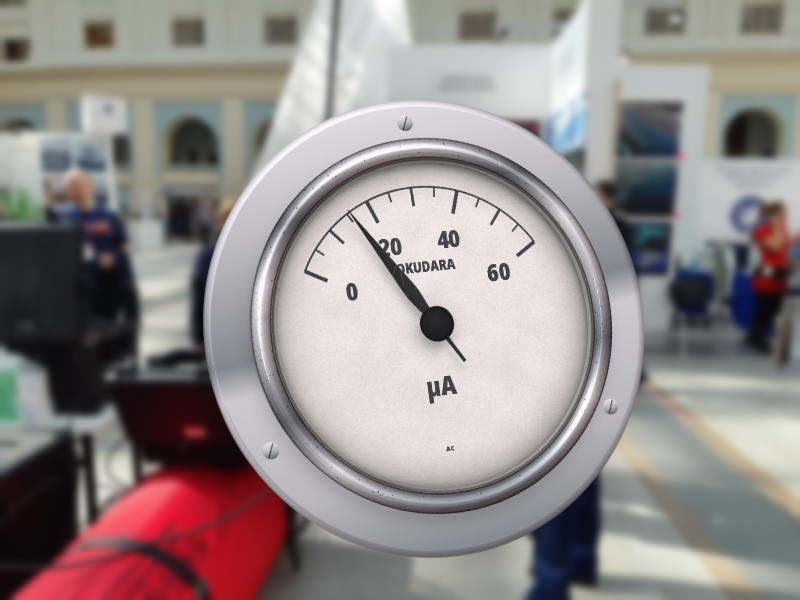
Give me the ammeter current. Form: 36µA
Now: 15µA
